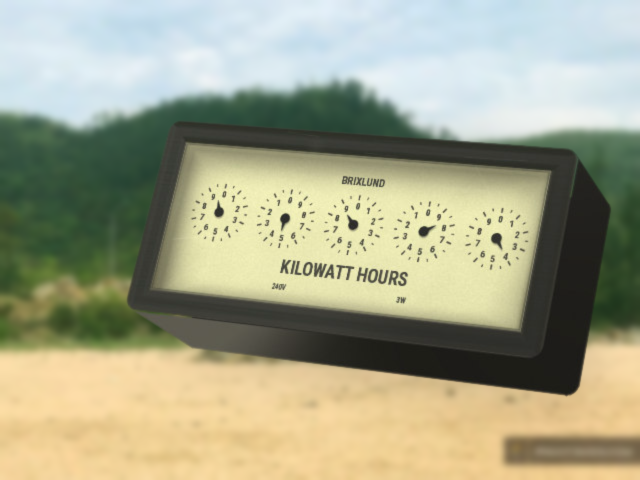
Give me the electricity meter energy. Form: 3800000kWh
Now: 94884kWh
